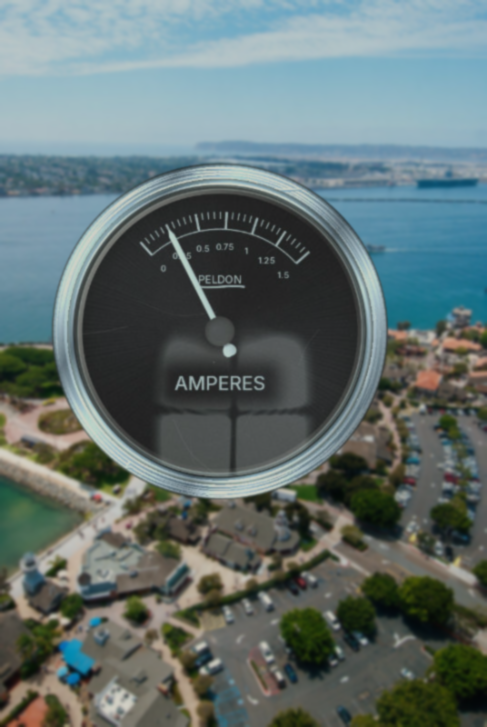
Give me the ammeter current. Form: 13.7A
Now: 0.25A
